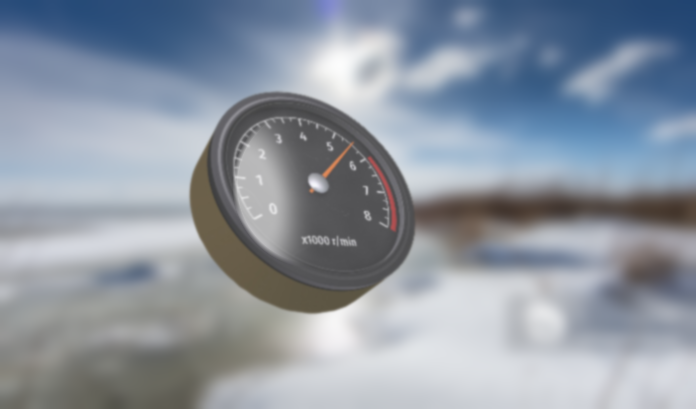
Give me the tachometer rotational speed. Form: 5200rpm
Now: 5500rpm
